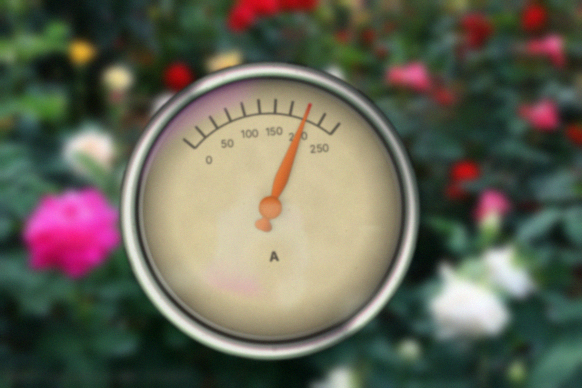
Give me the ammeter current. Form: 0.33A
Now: 200A
